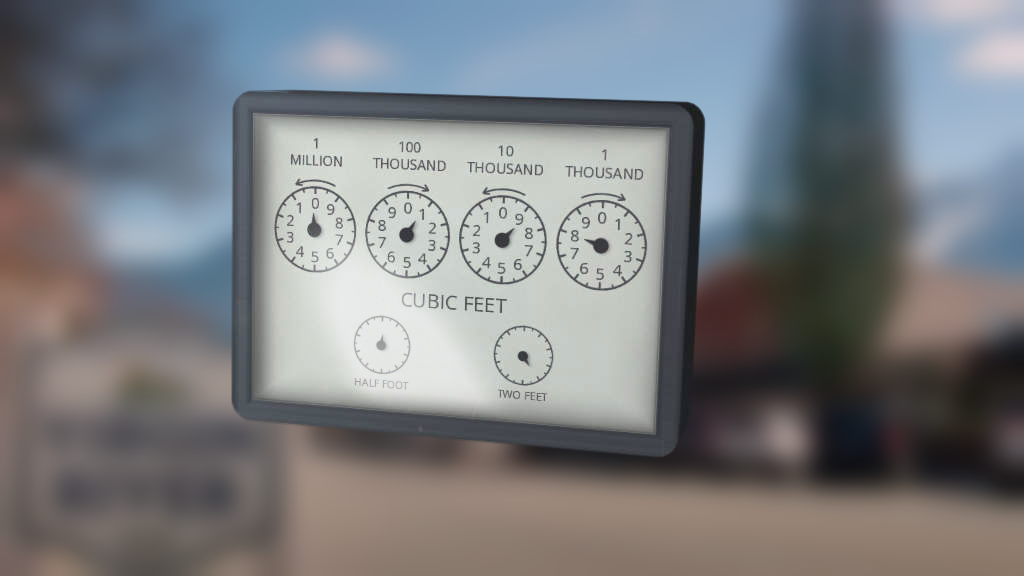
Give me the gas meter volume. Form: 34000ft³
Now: 8800ft³
